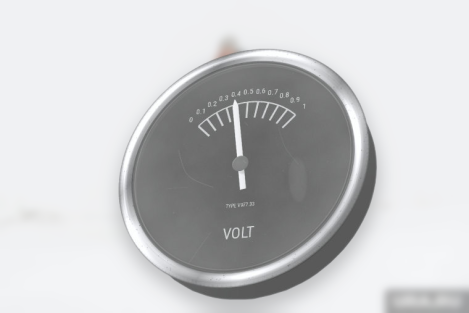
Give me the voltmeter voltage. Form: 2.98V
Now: 0.4V
